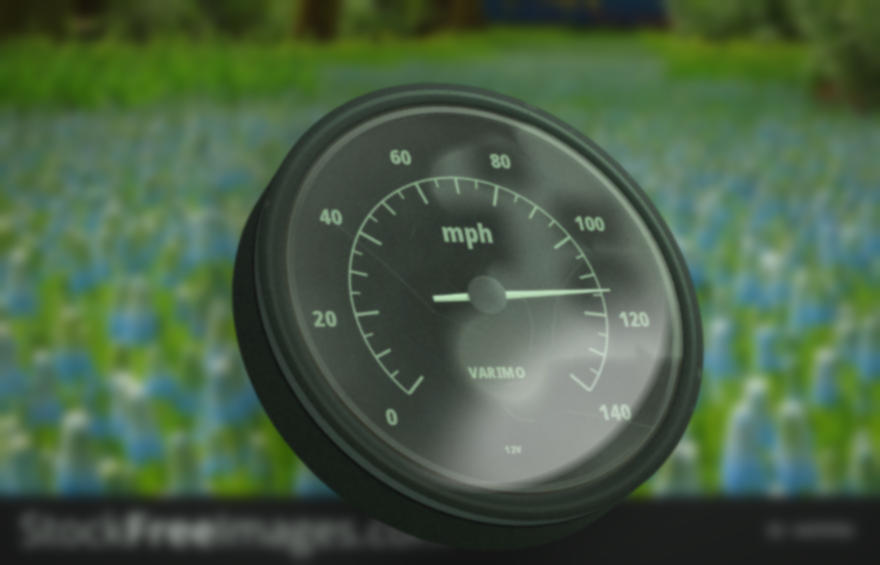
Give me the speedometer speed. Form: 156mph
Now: 115mph
